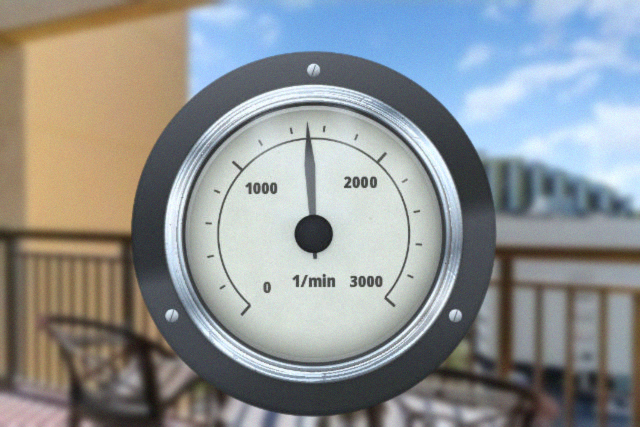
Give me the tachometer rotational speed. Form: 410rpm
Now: 1500rpm
